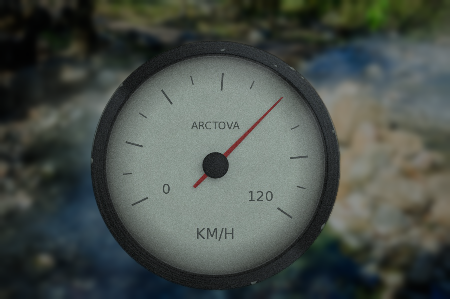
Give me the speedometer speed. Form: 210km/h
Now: 80km/h
